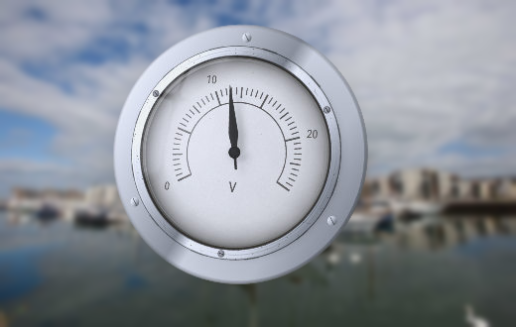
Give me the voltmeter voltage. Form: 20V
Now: 11.5V
